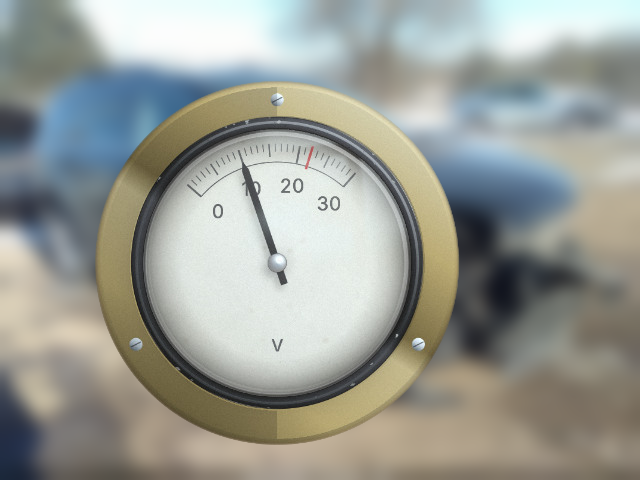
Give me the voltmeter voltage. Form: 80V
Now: 10V
